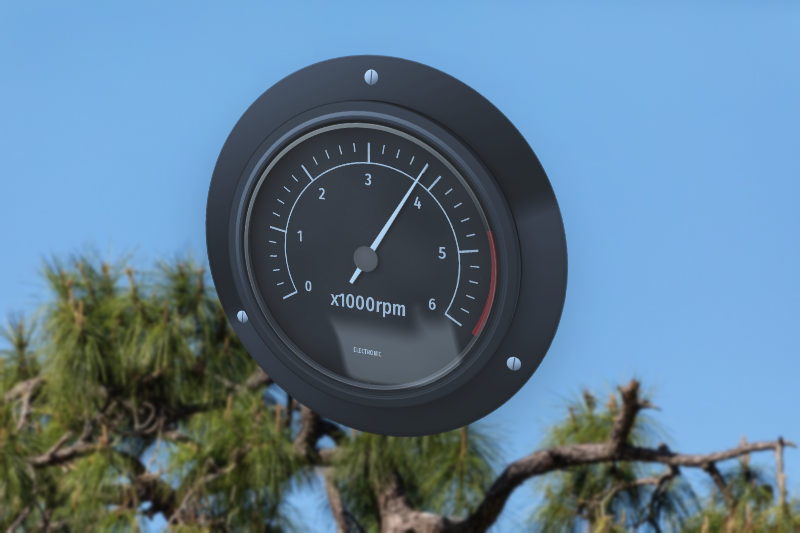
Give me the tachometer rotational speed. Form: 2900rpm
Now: 3800rpm
